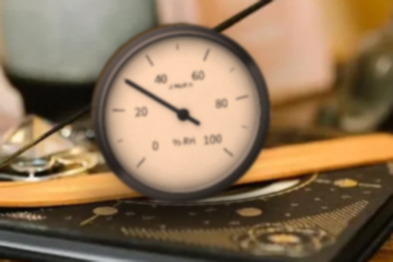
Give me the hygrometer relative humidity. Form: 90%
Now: 30%
